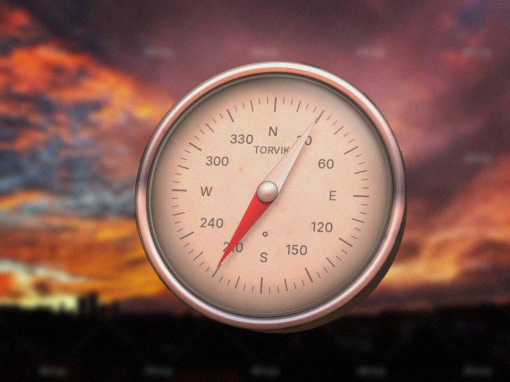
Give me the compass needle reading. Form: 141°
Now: 210°
